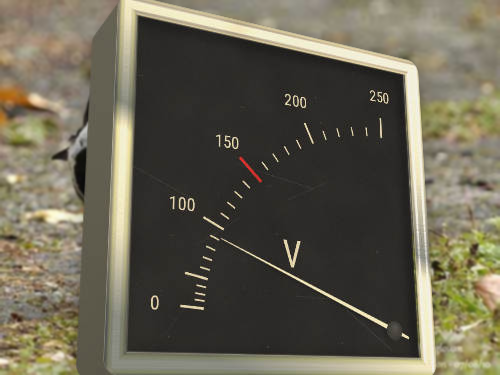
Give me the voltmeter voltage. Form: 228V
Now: 90V
